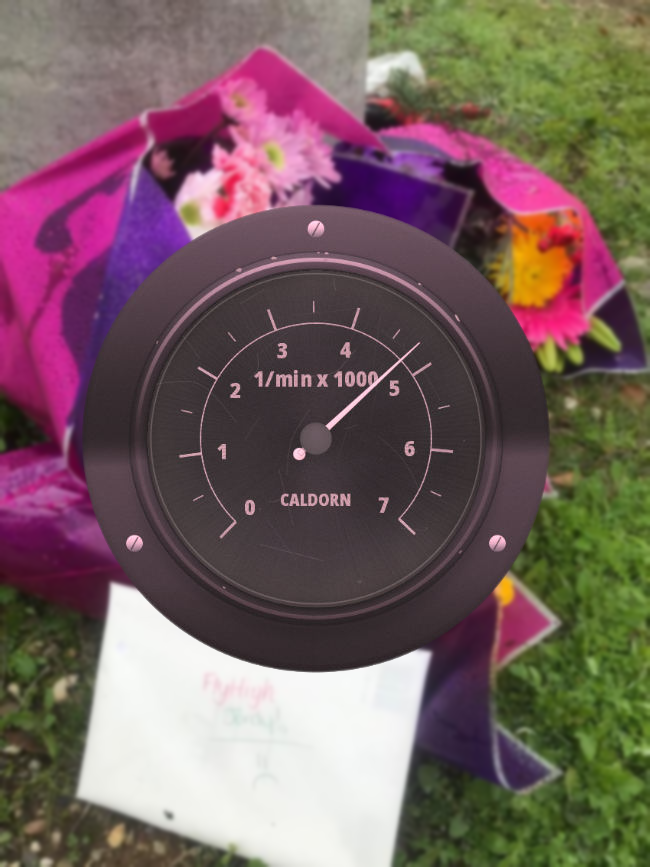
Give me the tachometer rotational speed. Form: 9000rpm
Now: 4750rpm
